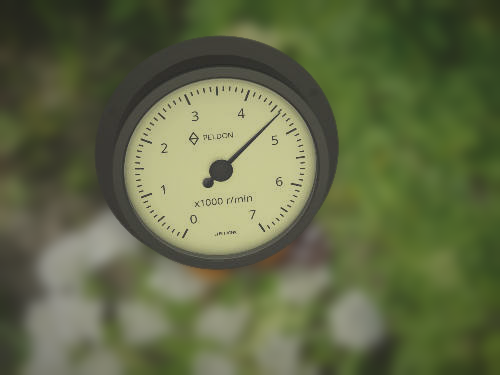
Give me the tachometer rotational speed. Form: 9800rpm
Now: 4600rpm
